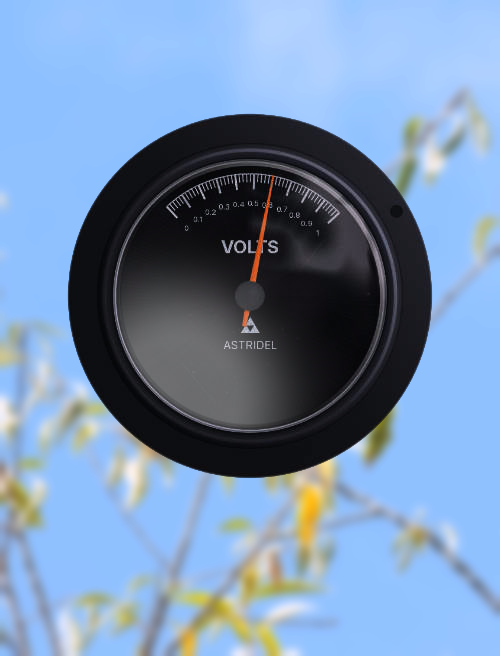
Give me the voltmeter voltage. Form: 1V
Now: 0.6V
